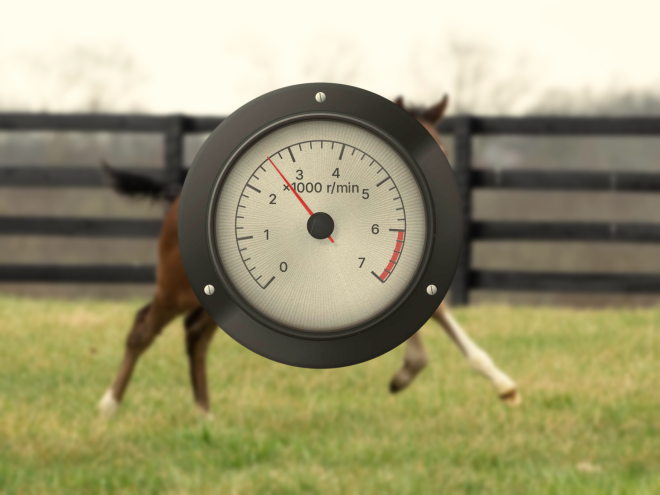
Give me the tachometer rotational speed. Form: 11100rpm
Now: 2600rpm
